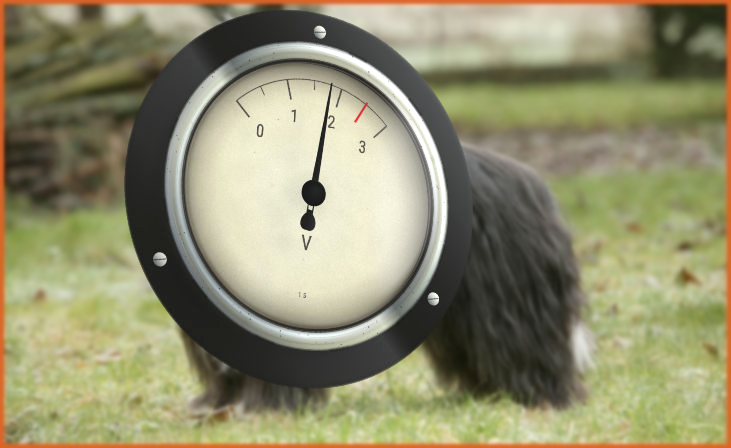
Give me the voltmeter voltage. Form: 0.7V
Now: 1.75V
